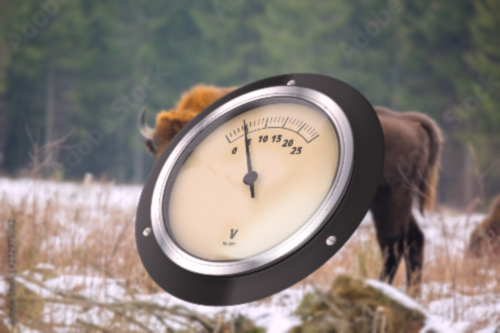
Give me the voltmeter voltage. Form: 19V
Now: 5V
